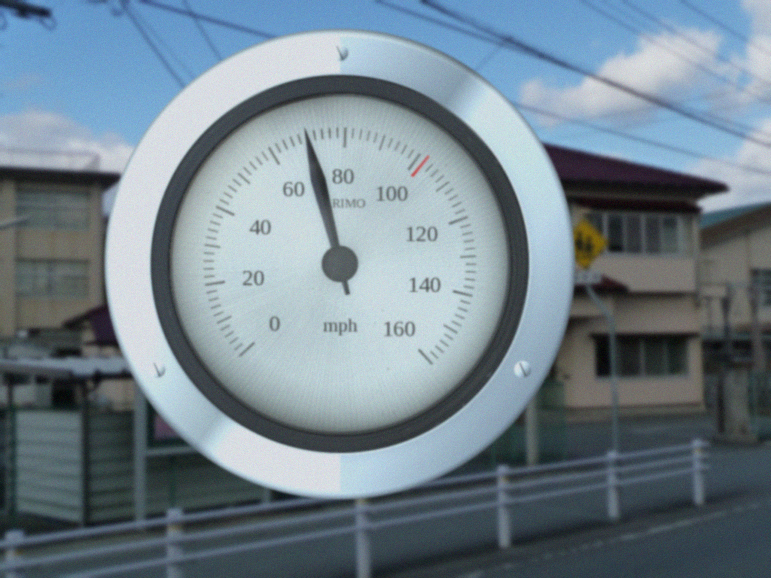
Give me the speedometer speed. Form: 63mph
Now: 70mph
